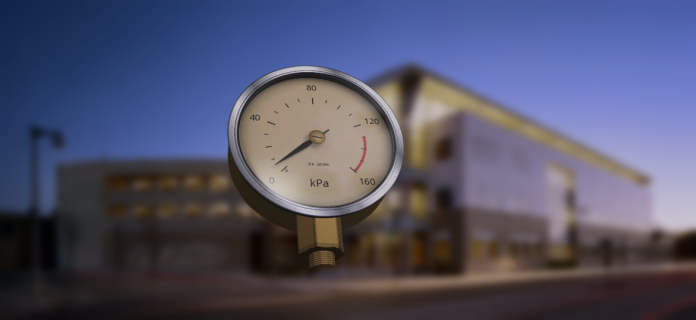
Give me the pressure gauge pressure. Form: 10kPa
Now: 5kPa
